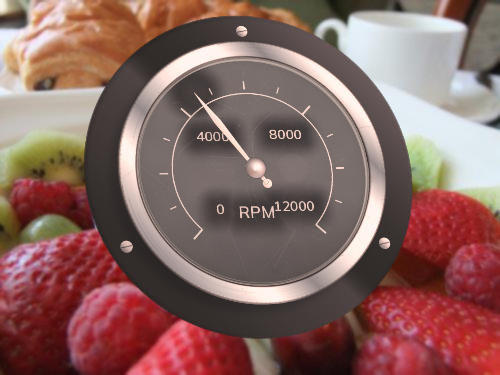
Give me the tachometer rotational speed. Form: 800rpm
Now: 4500rpm
